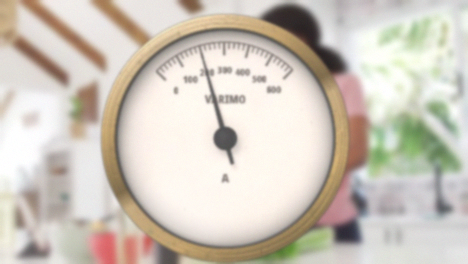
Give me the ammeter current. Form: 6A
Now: 200A
